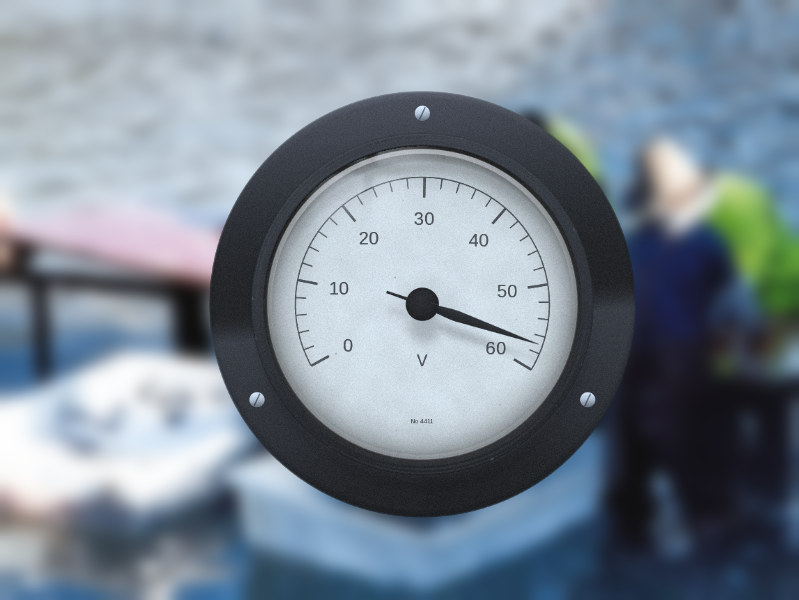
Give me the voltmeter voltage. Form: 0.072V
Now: 57V
